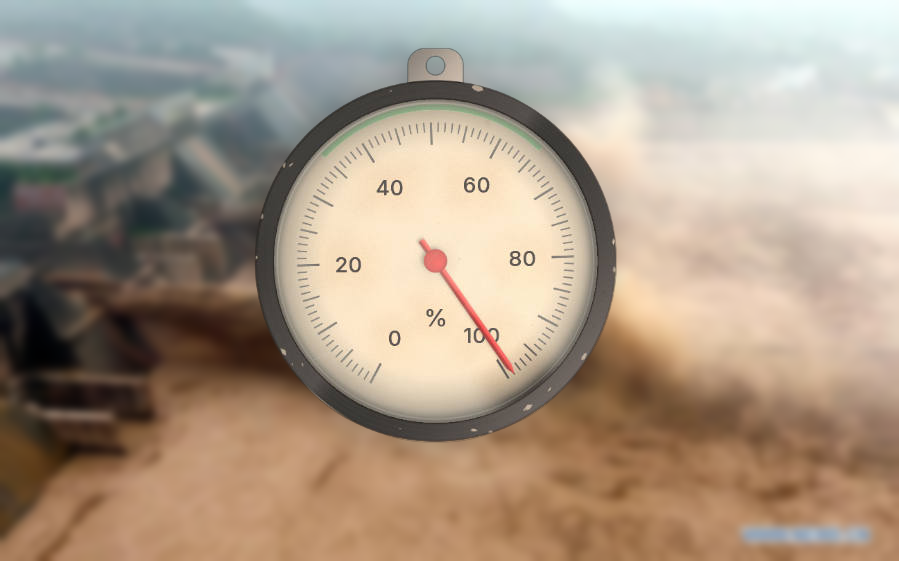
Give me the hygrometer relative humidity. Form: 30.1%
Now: 99%
